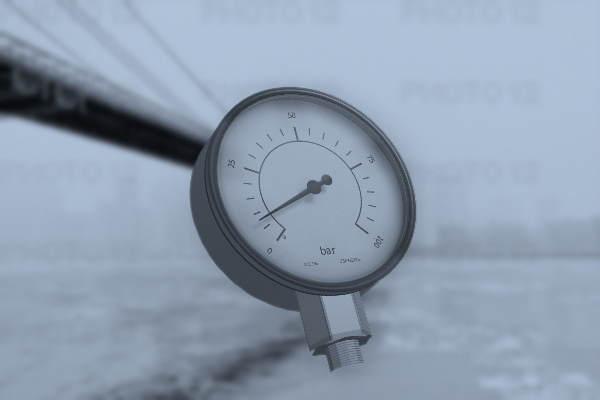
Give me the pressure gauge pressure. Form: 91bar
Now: 7.5bar
